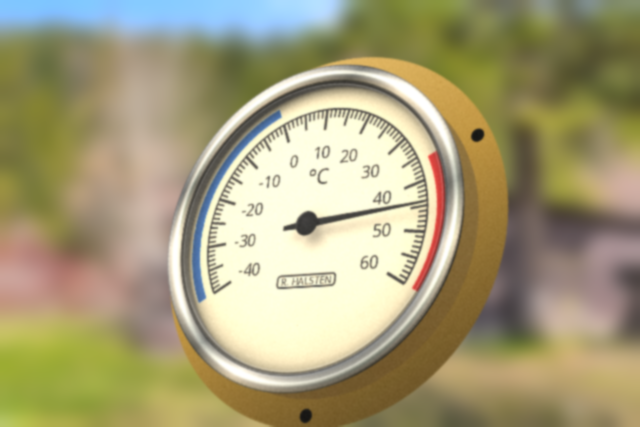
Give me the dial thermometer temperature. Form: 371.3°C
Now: 45°C
